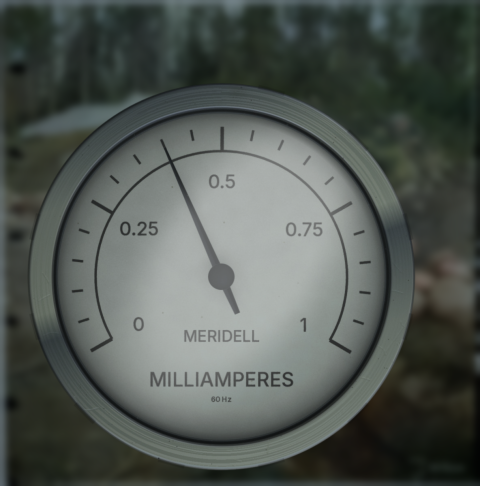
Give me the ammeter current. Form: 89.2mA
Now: 0.4mA
